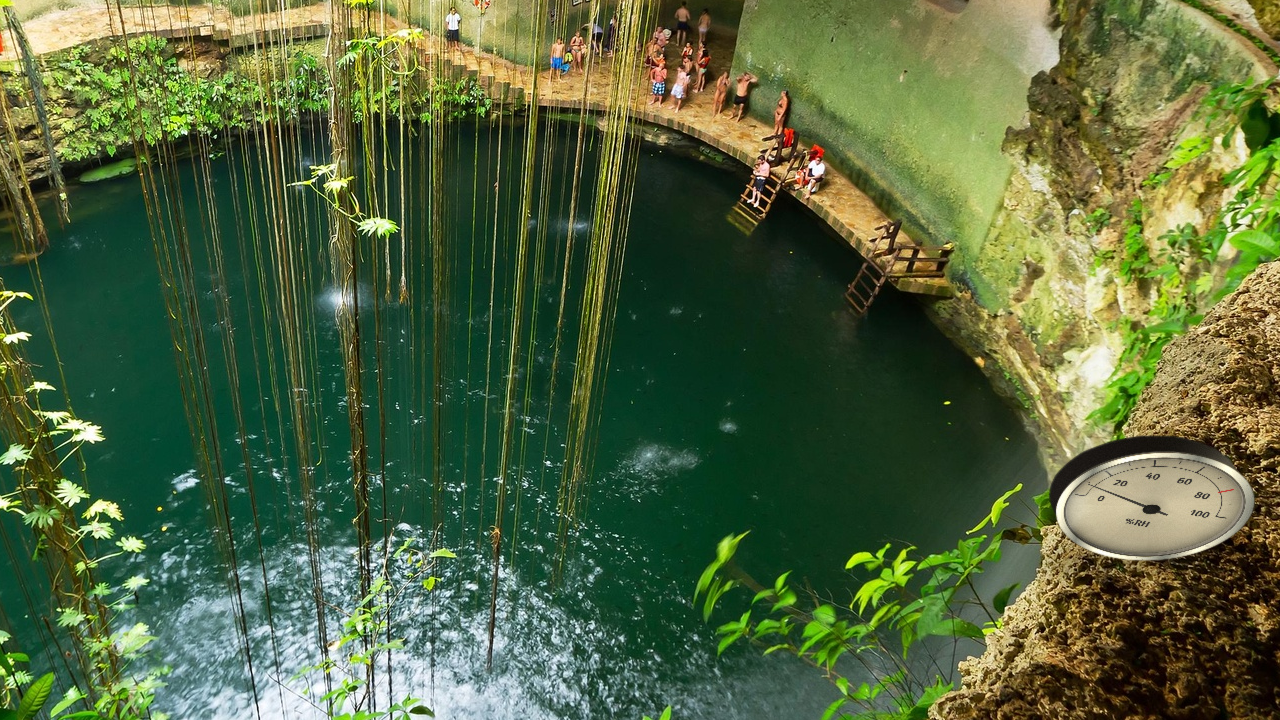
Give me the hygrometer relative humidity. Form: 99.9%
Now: 10%
